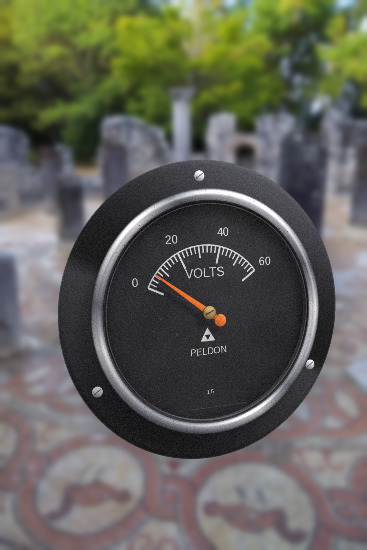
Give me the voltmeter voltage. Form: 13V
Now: 6V
